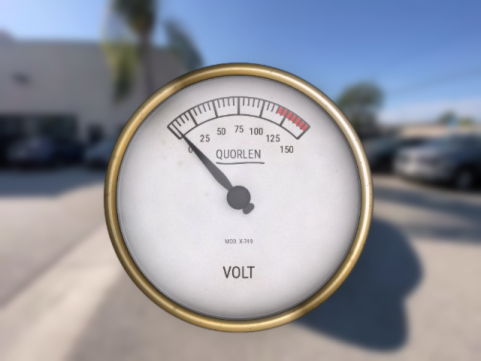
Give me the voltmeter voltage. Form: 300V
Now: 5V
